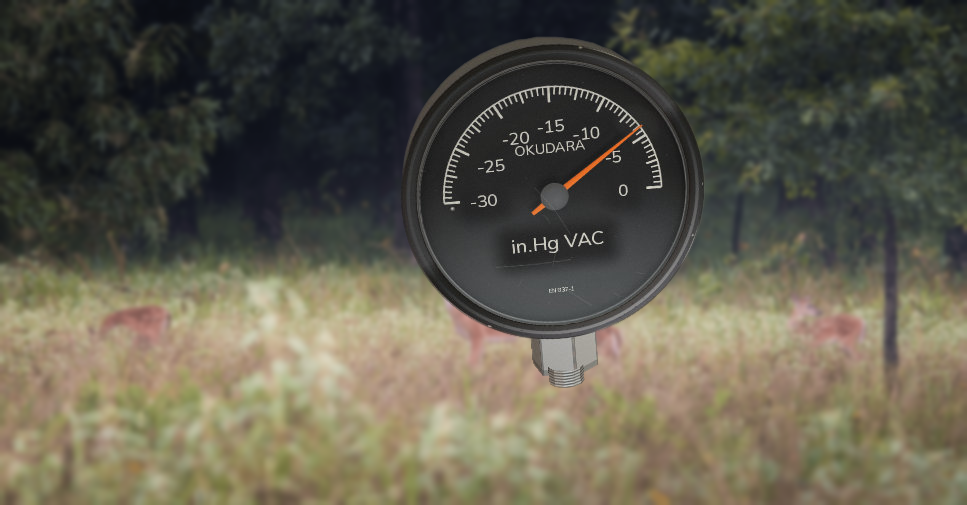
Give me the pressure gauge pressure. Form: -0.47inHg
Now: -6inHg
